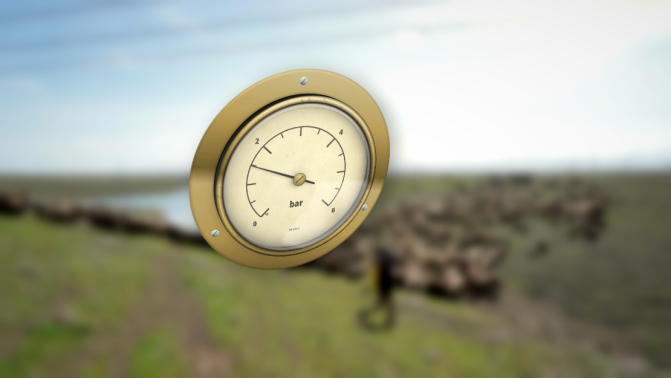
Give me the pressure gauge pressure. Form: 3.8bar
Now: 1.5bar
